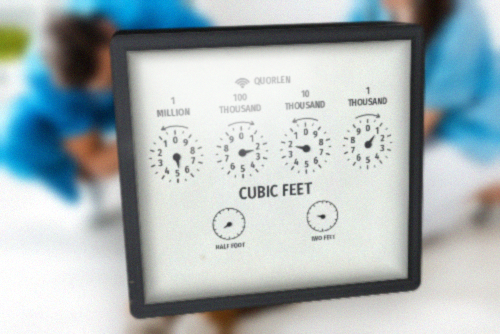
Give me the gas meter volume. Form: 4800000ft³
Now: 522100ft³
